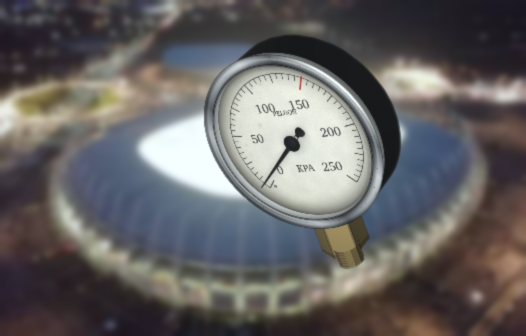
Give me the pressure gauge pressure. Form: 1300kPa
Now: 5kPa
